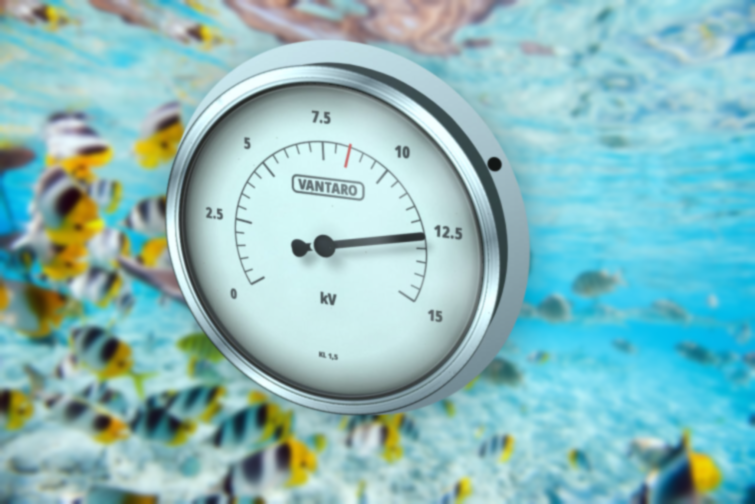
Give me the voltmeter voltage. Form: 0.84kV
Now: 12.5kV
